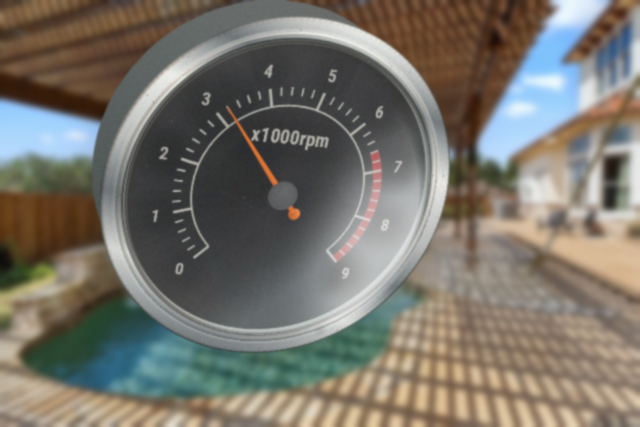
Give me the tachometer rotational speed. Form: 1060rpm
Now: 3200rpm
